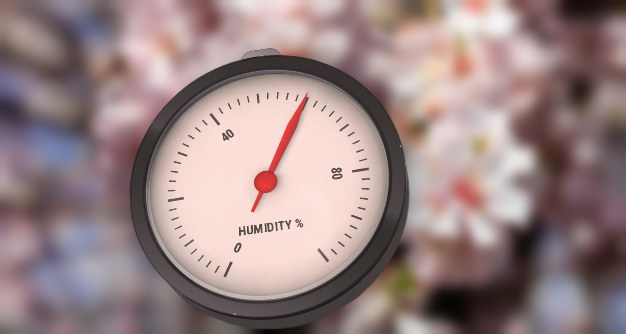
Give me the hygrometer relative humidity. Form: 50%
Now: 60%
